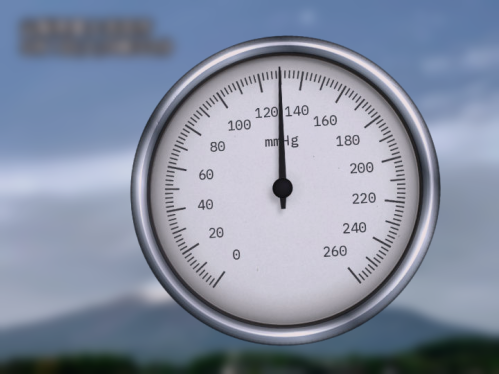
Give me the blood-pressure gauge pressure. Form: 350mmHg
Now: 130mmHg
